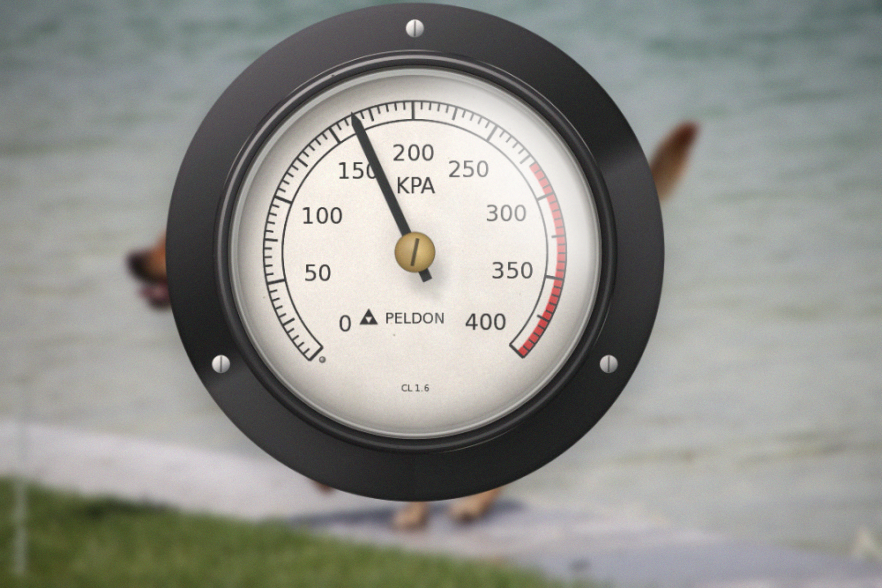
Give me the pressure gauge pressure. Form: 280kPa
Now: 165kPa
